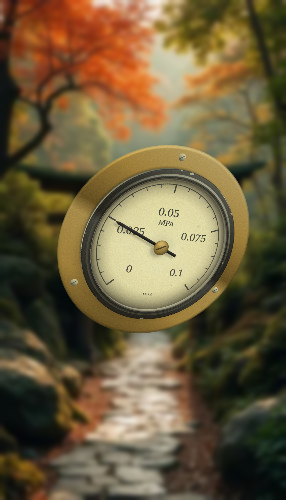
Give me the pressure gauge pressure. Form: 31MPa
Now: 0.025MPa
